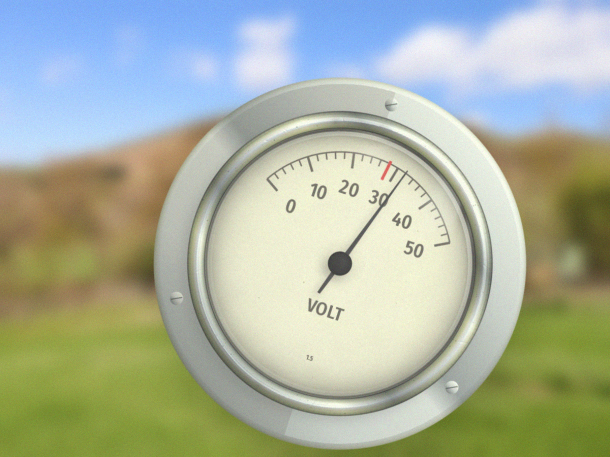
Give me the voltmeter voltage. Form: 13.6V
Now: 32V
